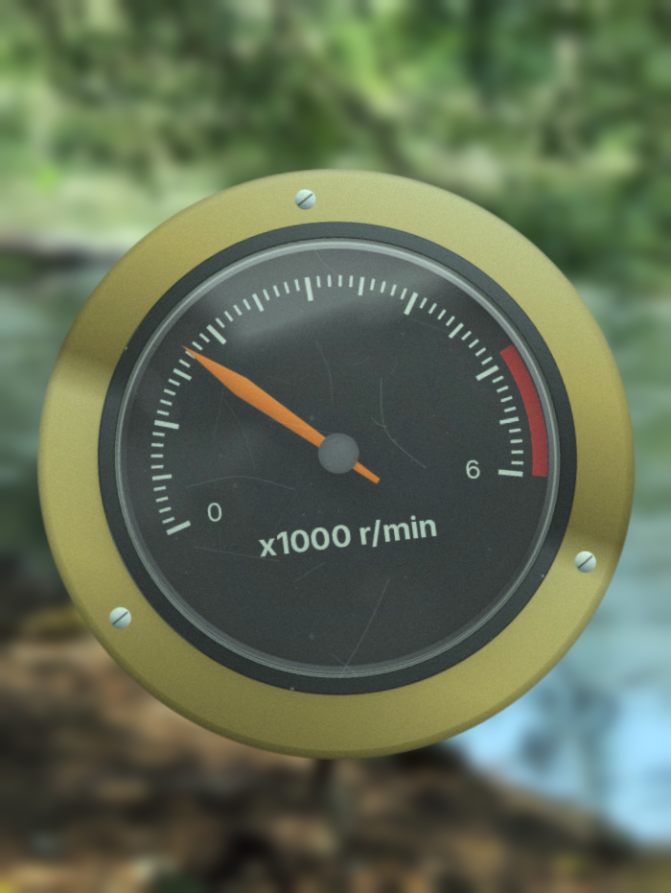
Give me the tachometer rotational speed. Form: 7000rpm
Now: 1700rpm
